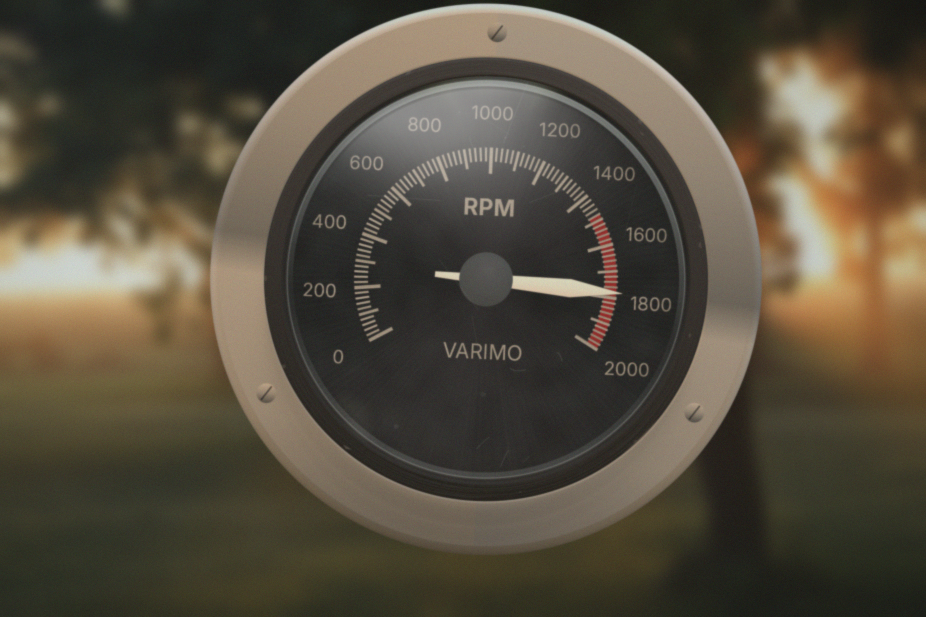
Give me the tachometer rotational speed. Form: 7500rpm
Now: 1780rpm
